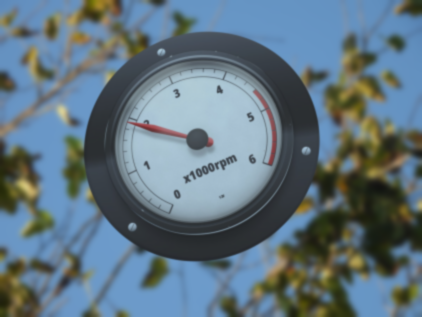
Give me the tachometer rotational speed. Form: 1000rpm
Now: 1900rpm
